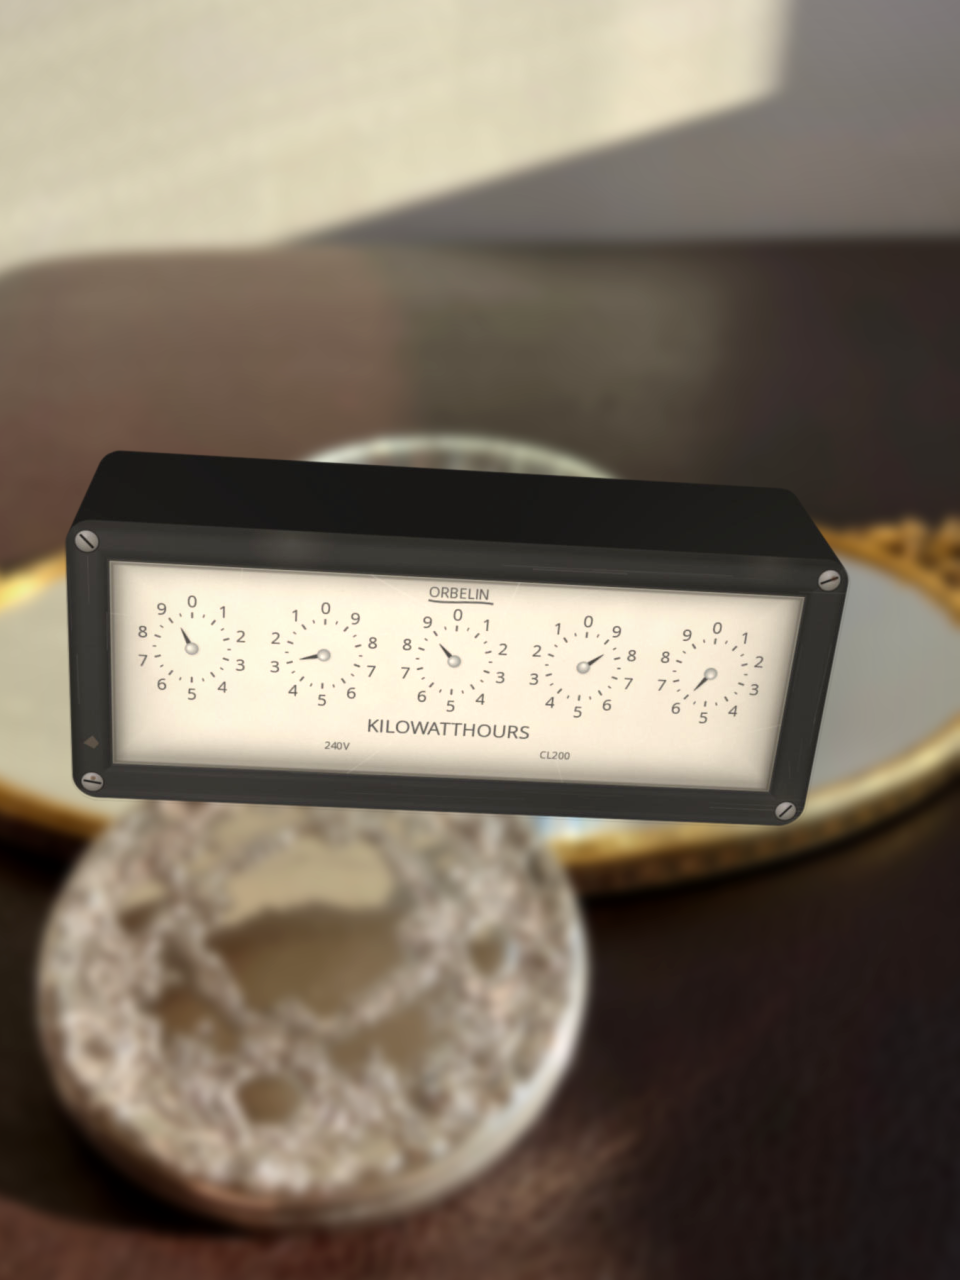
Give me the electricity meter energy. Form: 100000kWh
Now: 92886kWh
